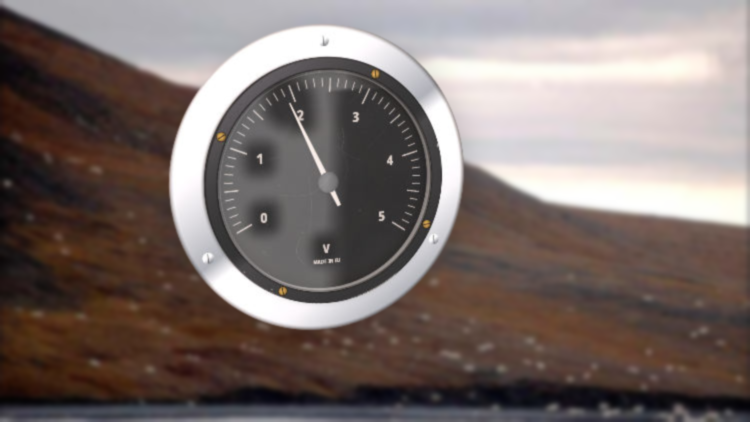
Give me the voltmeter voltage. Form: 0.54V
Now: 1.9V
